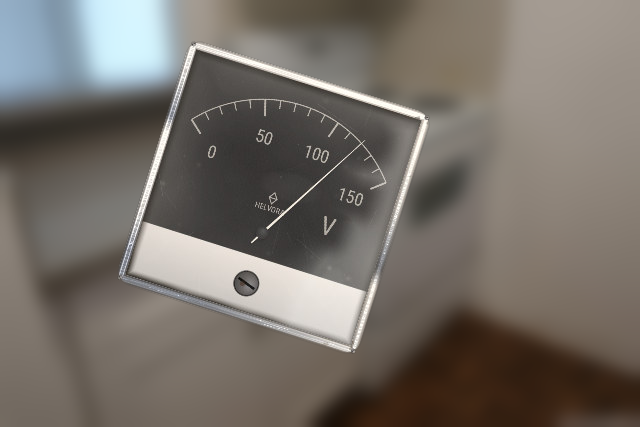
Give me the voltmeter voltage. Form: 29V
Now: 120V
